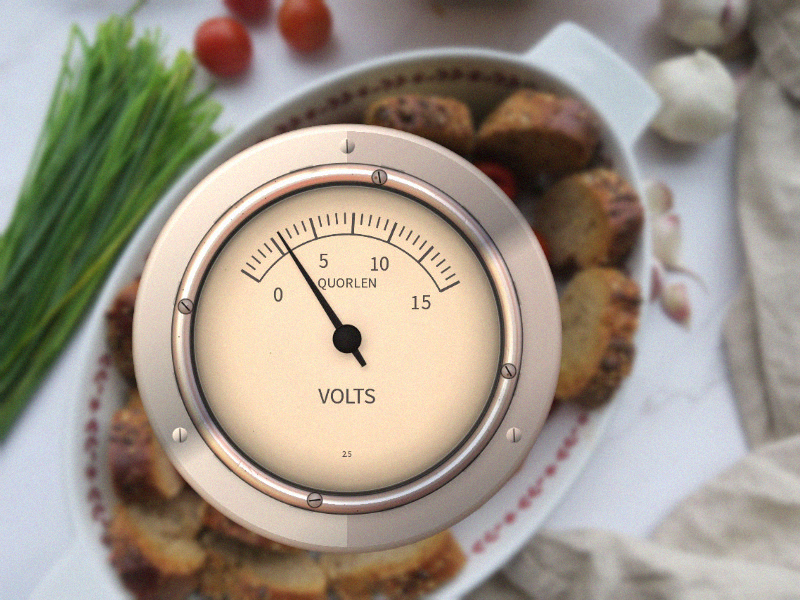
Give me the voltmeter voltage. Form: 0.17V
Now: 3V
